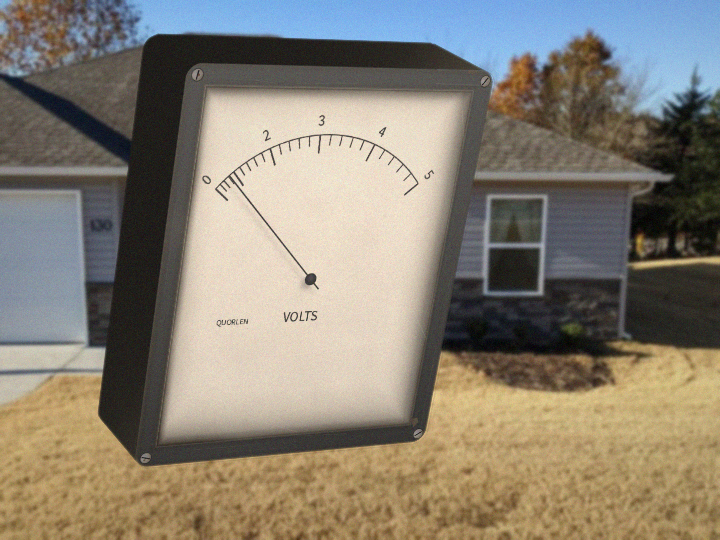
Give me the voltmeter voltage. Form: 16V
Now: 0.8V
